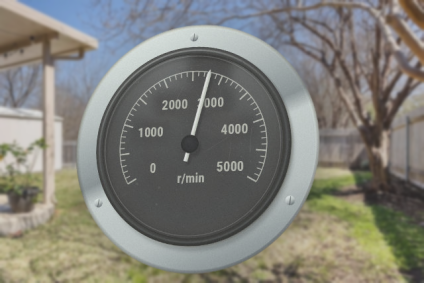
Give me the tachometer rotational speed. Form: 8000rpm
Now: 2800rpm
